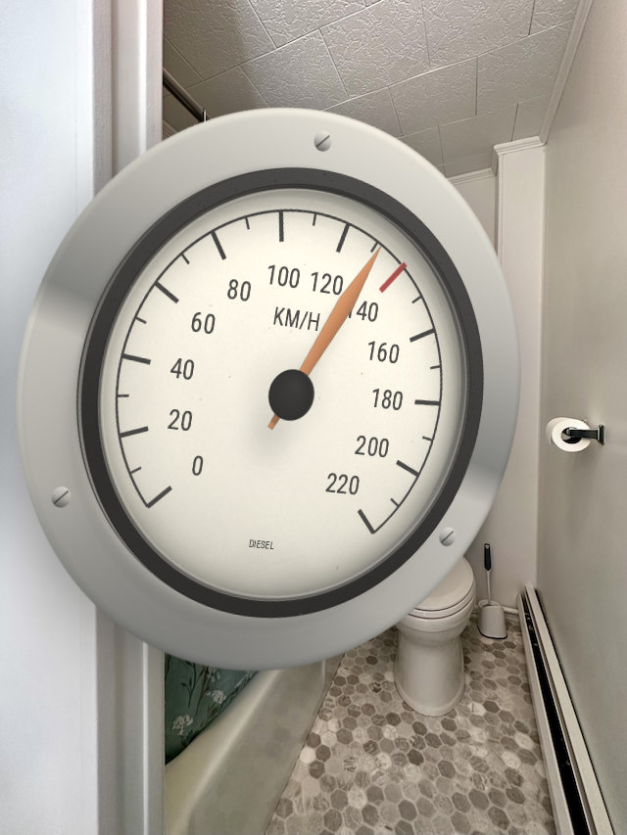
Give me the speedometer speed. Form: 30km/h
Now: 130km/h
